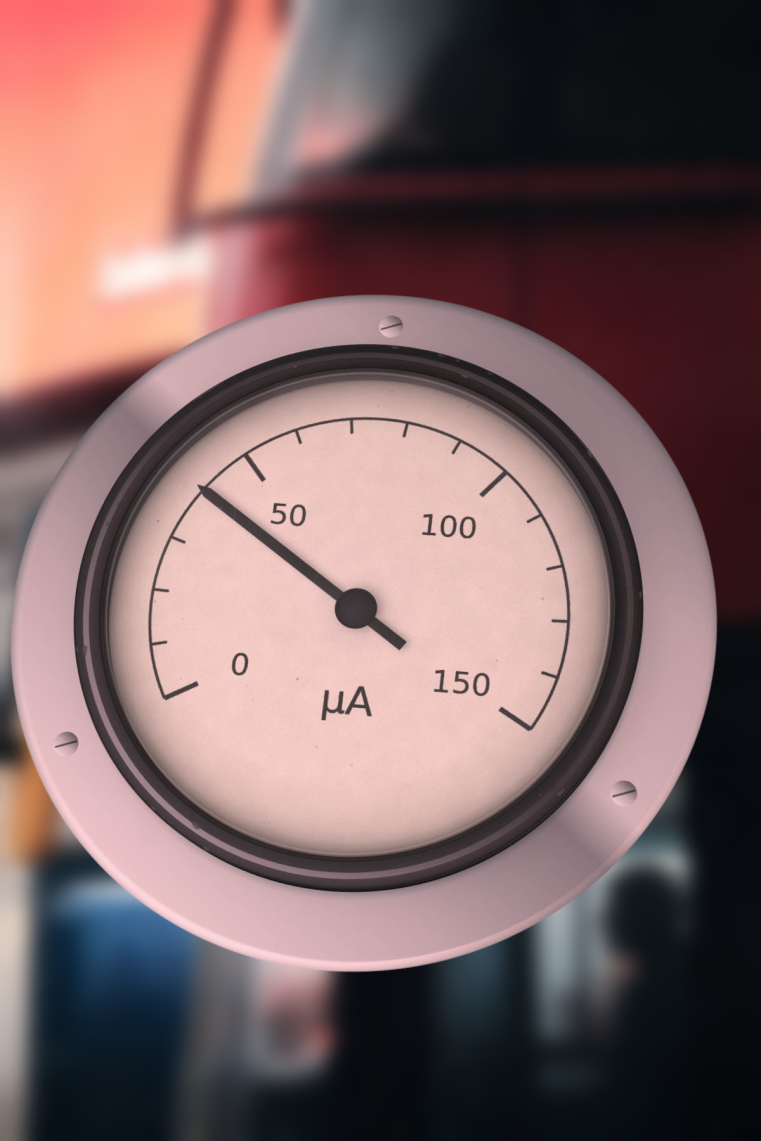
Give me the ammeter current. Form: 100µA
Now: 40µA
